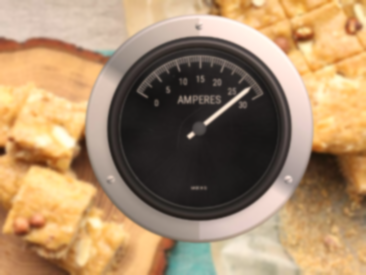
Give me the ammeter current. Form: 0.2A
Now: 27.5A
